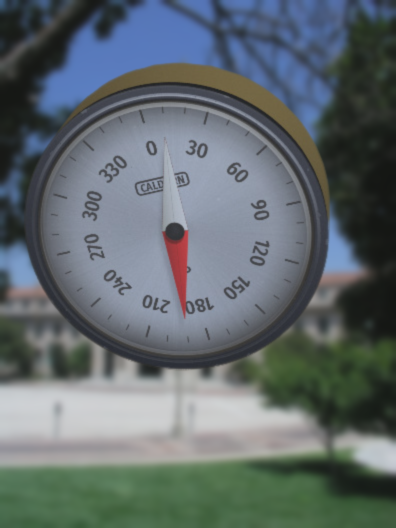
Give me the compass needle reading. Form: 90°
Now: 190°
